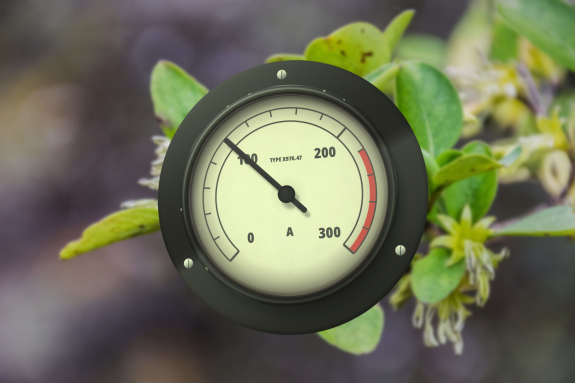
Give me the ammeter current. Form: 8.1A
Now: 100A
